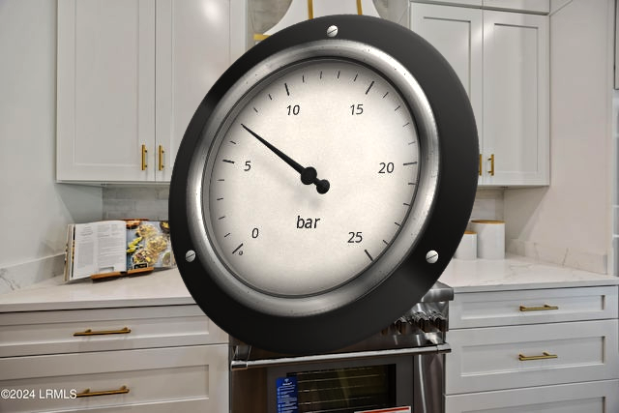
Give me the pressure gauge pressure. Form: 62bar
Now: 7bar
